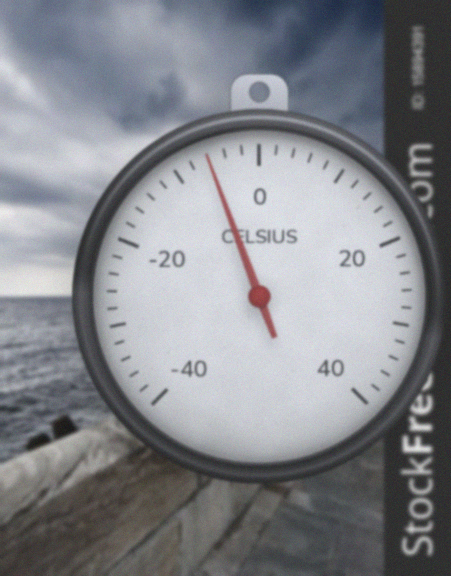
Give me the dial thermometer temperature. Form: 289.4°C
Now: -6°C
